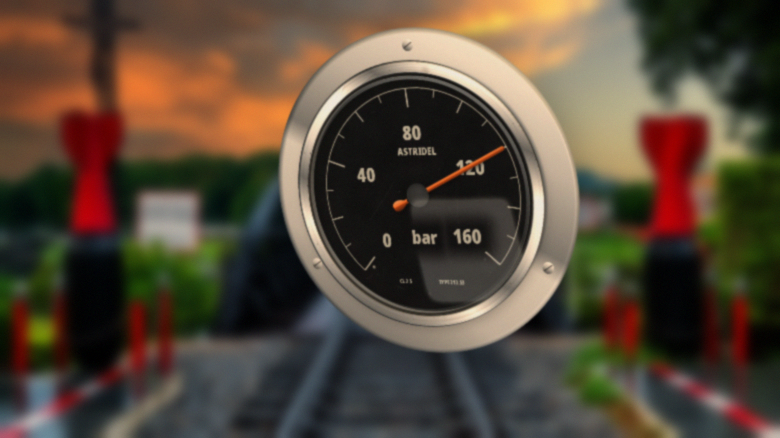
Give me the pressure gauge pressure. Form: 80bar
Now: 120bar
